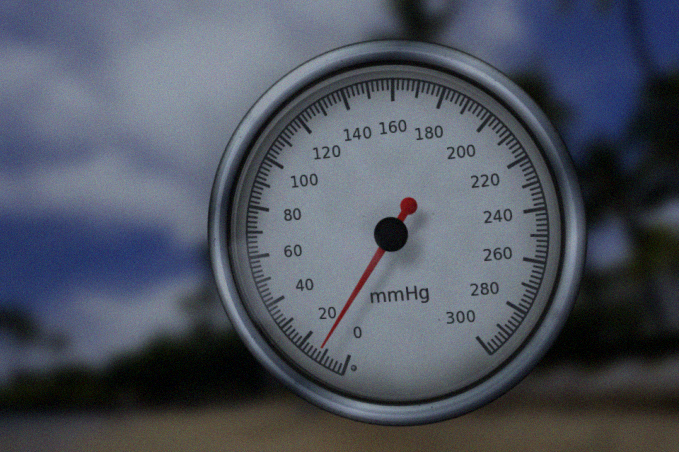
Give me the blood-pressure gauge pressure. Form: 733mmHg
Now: 12mmHg
